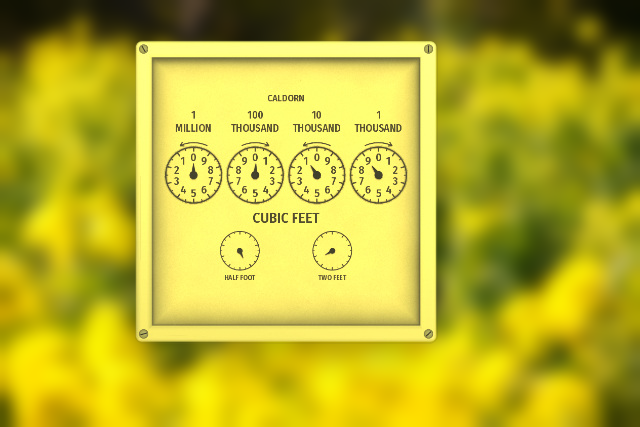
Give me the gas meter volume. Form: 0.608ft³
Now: 900ft³
